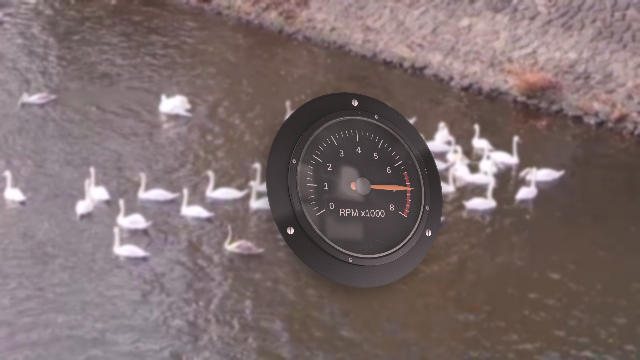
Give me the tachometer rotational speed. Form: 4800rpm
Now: 7000rpm
